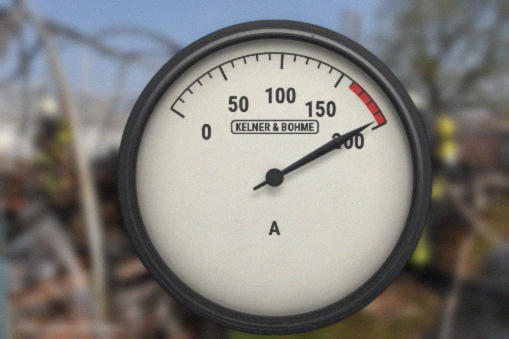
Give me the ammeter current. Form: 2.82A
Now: 195A
